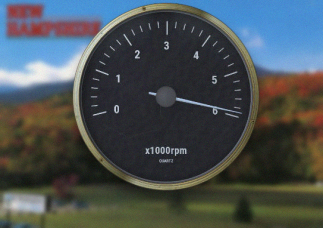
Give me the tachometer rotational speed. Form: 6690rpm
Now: 5900rpm
